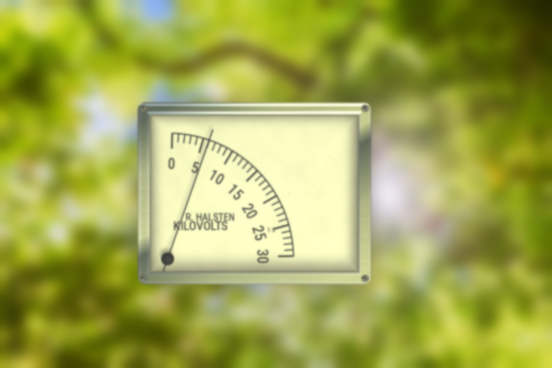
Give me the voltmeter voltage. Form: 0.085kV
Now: 6kV
